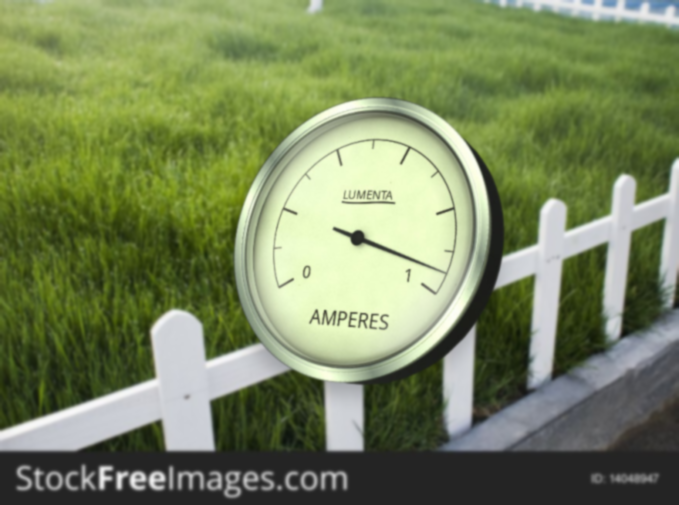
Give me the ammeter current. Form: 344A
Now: 0.95A
